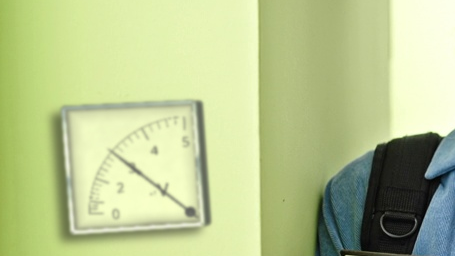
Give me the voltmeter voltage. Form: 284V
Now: 3V
